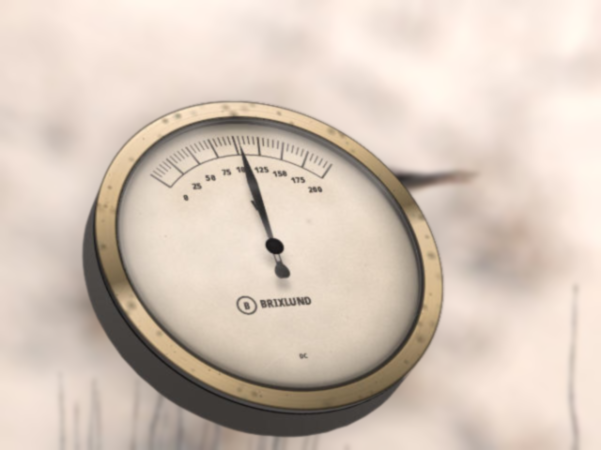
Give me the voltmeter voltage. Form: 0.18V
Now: 100V
